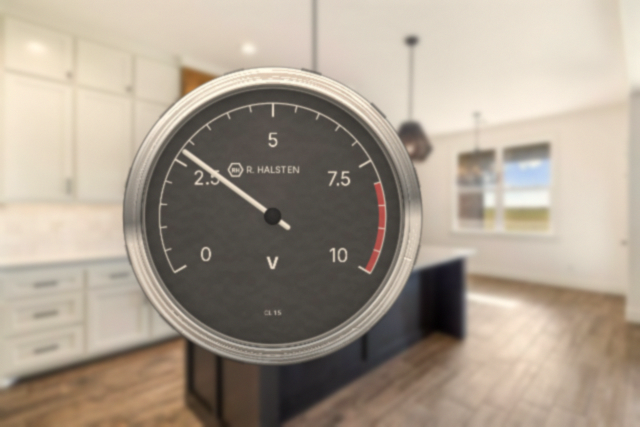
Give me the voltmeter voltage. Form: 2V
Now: 2.75V
